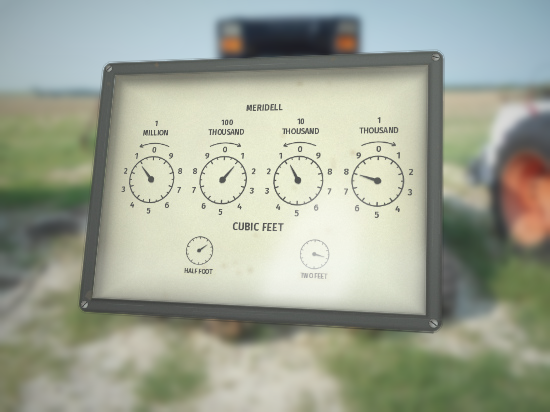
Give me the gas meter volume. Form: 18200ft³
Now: 110800ft³
